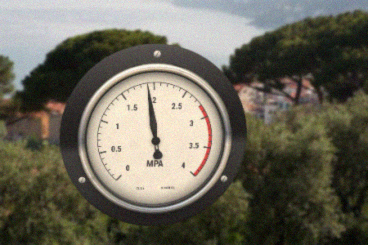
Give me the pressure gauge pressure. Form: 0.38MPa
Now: 1.9MPa
